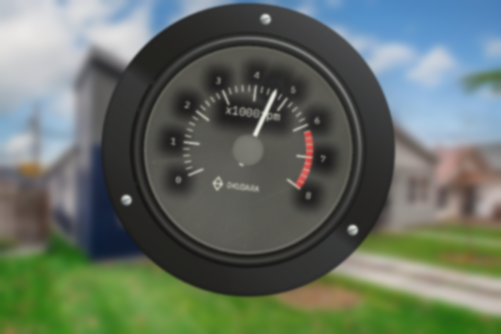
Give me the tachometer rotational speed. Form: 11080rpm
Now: 4600rpm
